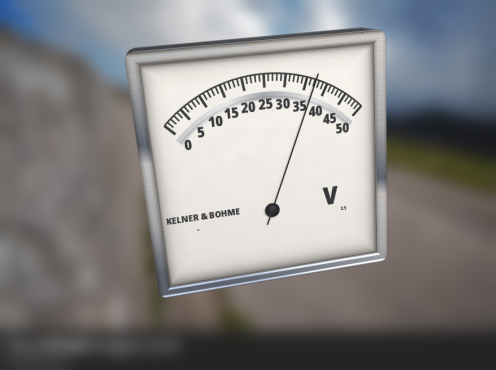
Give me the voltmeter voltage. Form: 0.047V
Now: 37V
